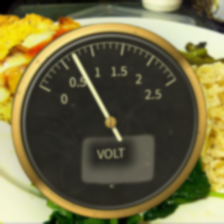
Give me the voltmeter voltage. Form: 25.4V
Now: 0.7V
